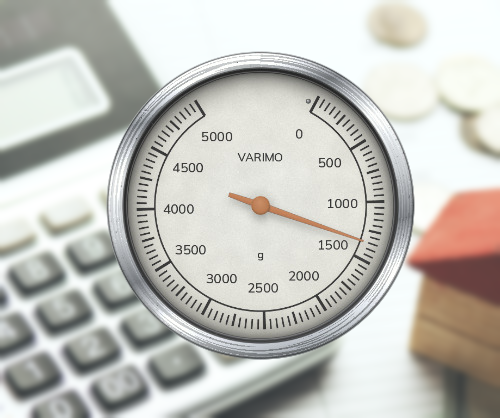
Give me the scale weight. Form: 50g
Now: 1350g
